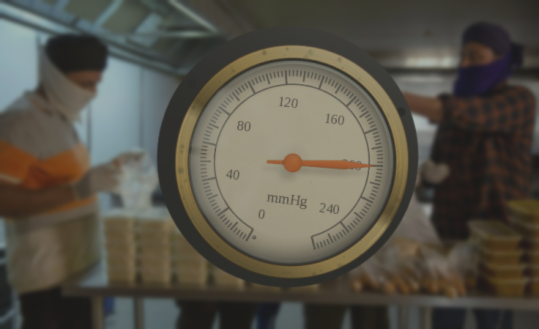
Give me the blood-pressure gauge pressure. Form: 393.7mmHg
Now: 200mmHg
